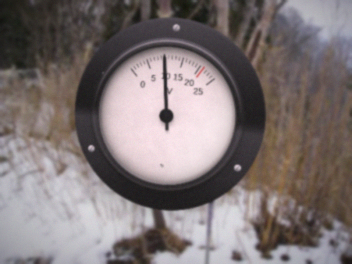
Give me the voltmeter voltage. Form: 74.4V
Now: 10V
